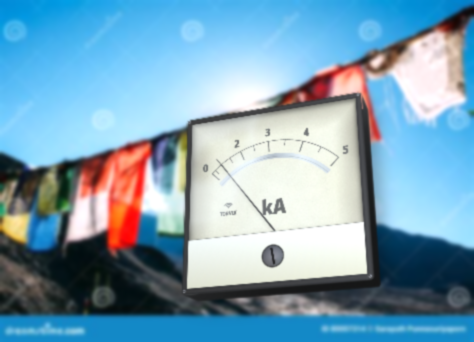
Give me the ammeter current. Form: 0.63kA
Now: 1kA
